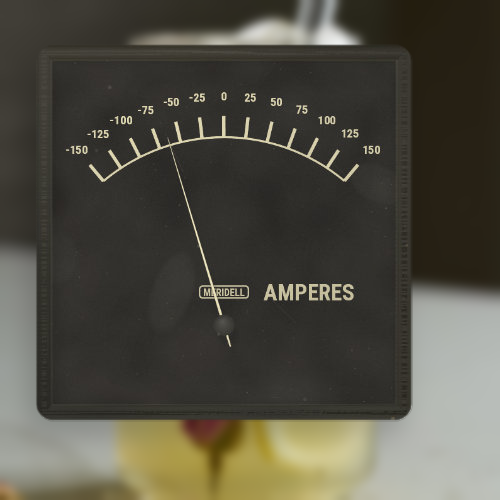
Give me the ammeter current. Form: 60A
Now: -62.5A
